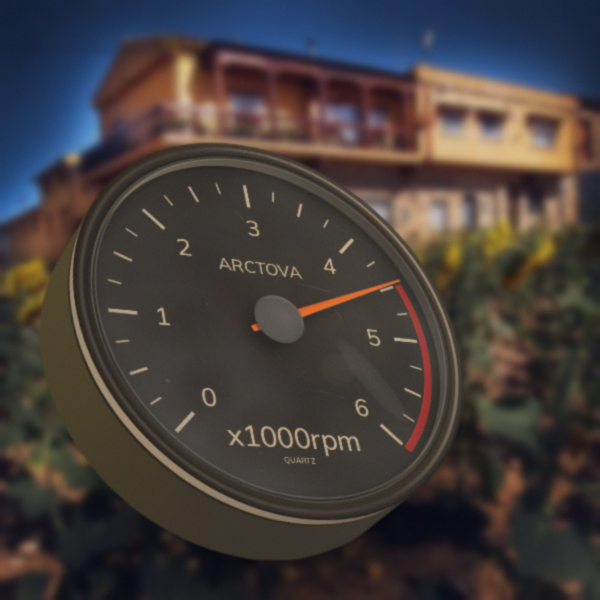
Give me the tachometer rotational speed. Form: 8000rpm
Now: 4500rpm
